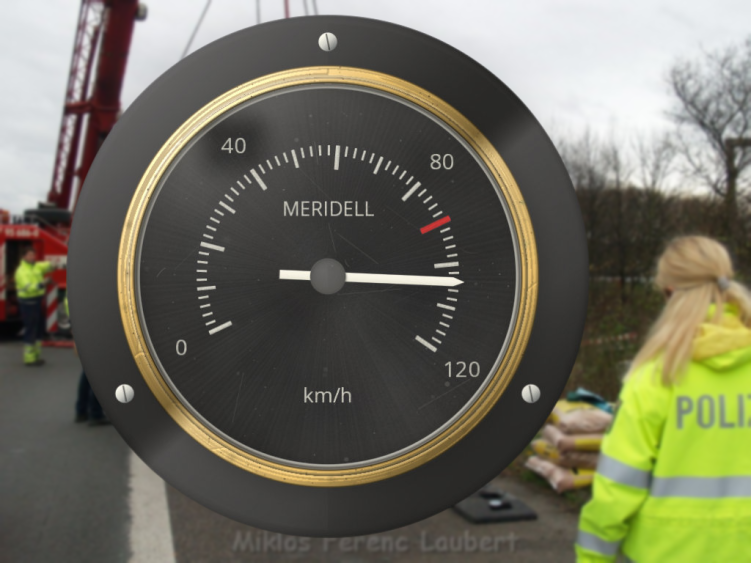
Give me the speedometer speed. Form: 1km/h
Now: 104km/h
